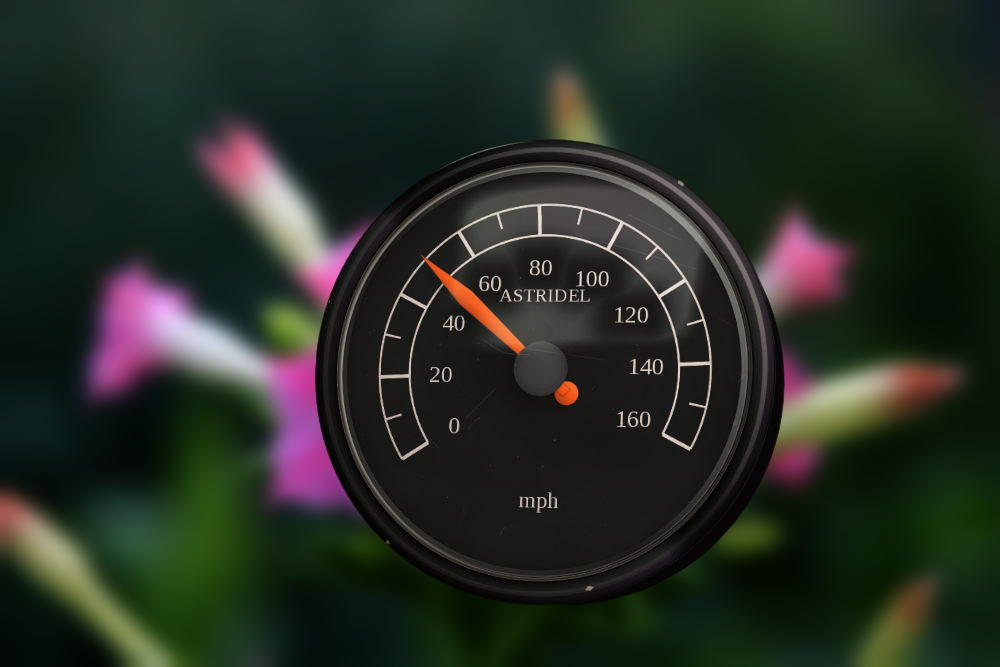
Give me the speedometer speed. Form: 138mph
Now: 50mph
